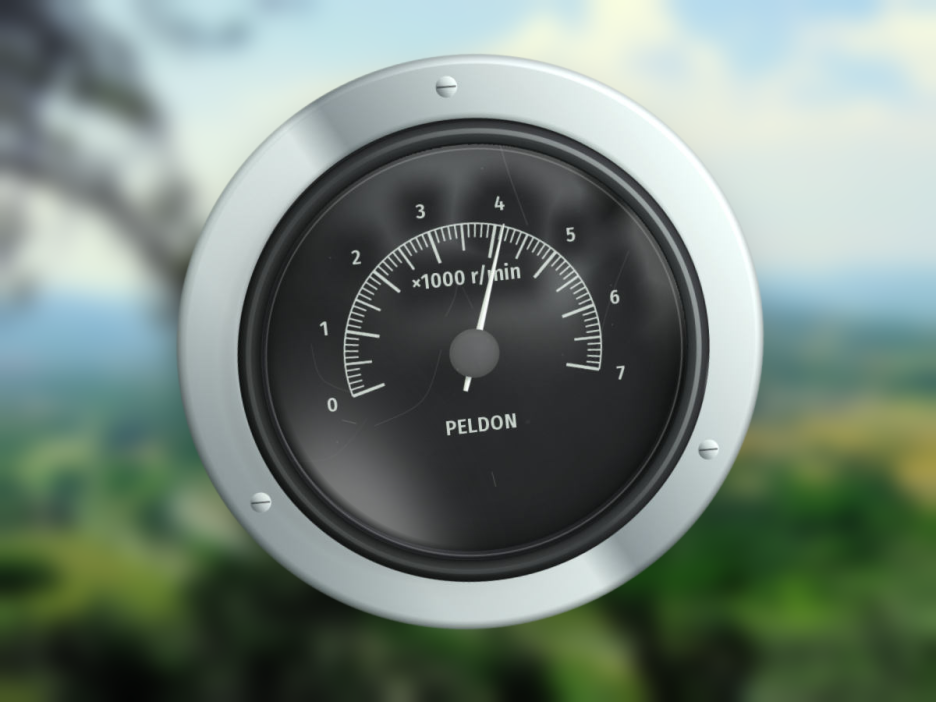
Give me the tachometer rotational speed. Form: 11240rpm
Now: 4100rpm
